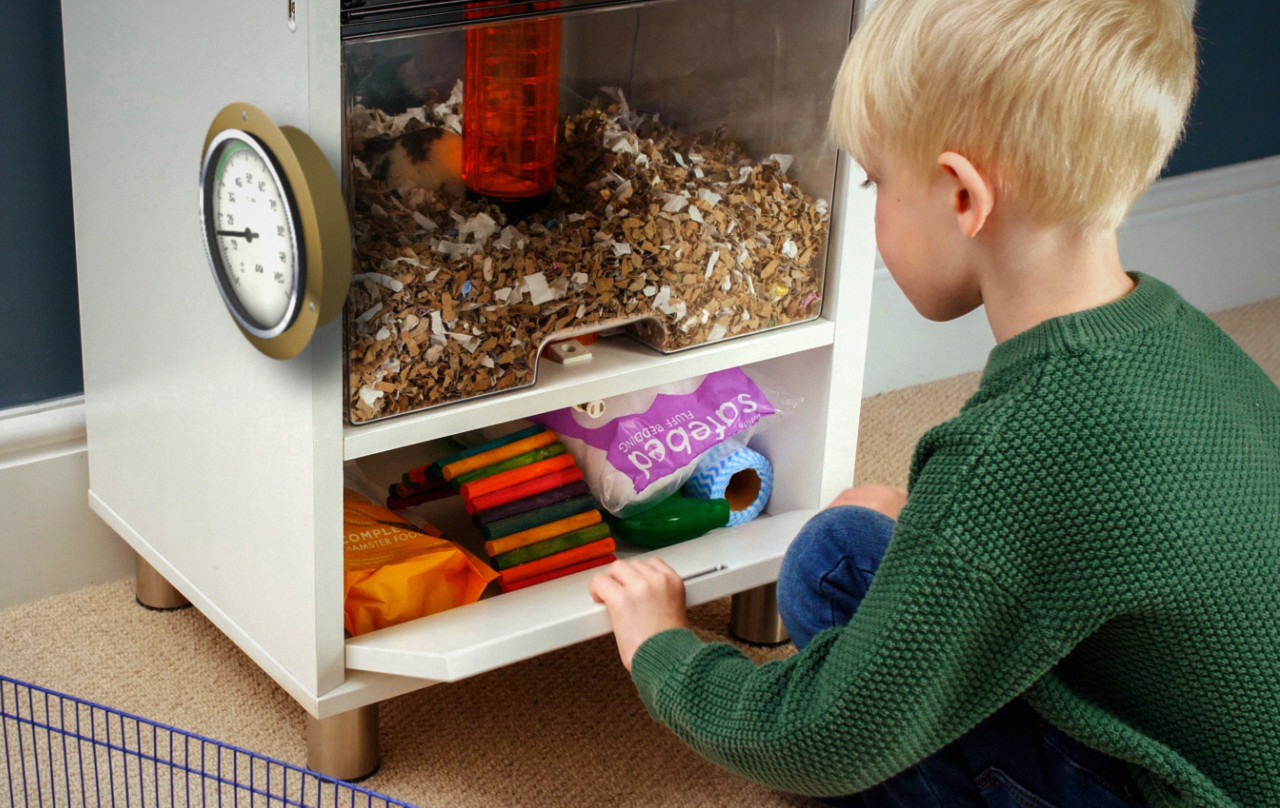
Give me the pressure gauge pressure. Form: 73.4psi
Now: 15psi
